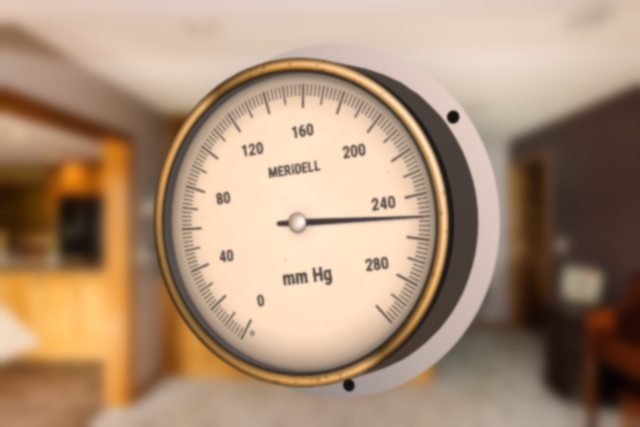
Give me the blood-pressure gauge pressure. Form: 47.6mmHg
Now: 250mmHg
